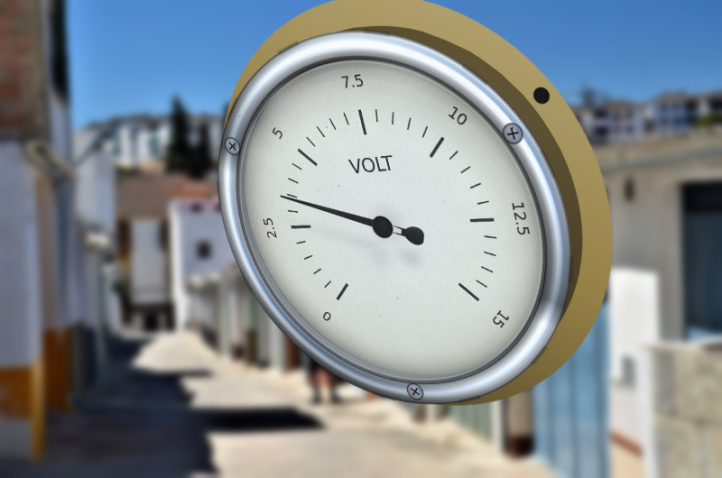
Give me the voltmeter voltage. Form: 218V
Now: 3.5V
